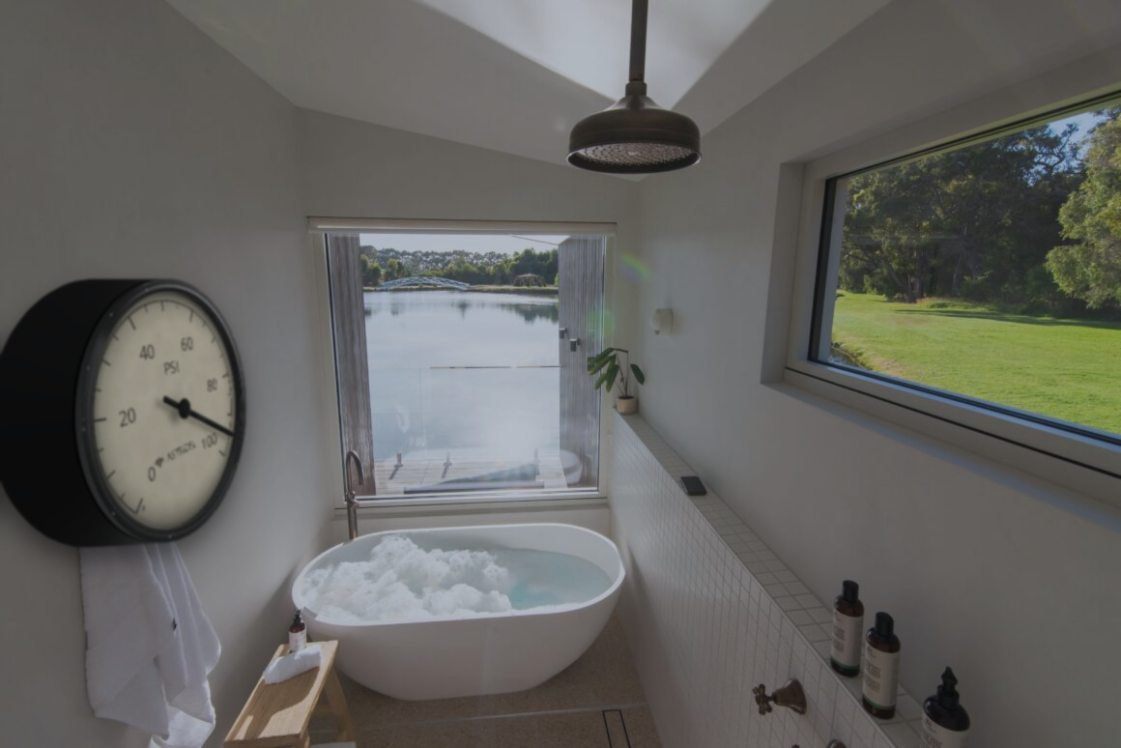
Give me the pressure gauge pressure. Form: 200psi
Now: 95psi
